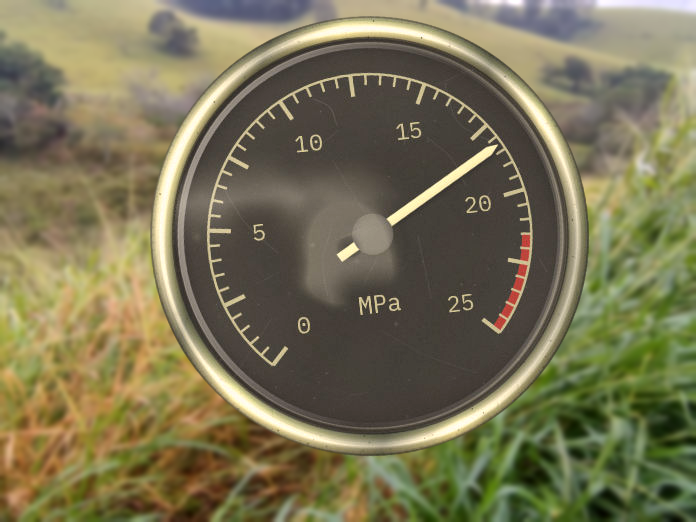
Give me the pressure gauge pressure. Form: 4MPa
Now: 18.25MPa
